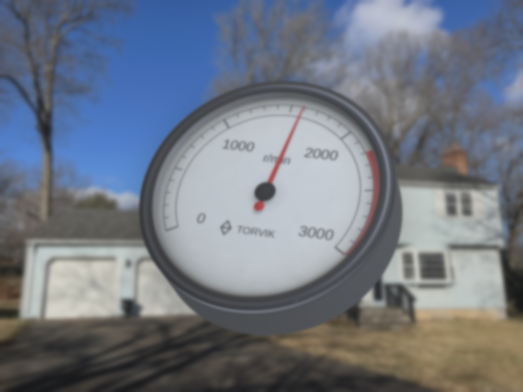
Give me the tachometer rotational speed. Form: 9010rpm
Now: 1600rpm
